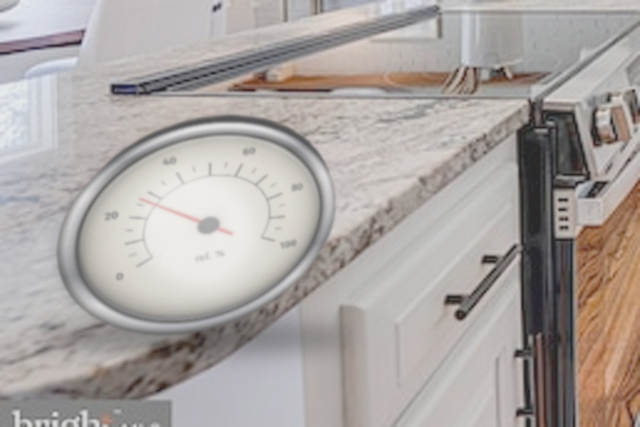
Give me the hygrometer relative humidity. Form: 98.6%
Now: 27.5%
